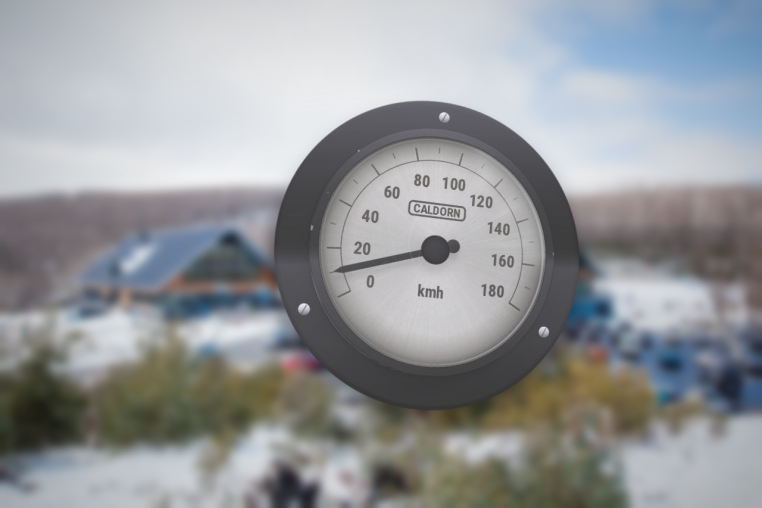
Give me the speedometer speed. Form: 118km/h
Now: 10km/h
